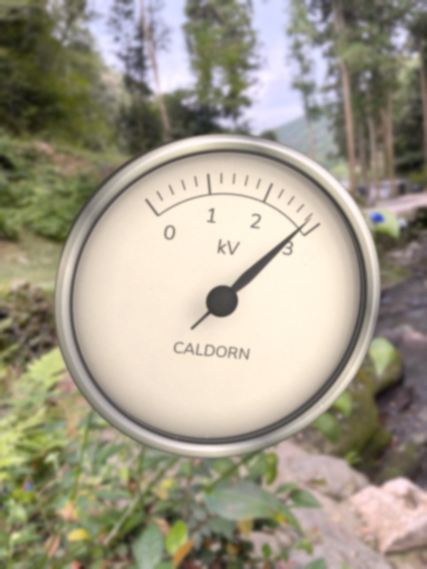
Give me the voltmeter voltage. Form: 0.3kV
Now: 2.8kV
